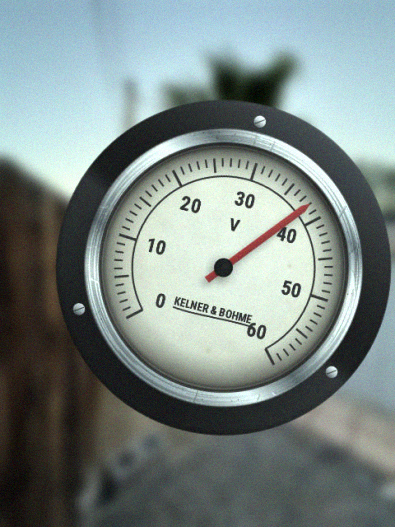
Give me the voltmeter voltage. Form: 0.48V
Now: 38V
